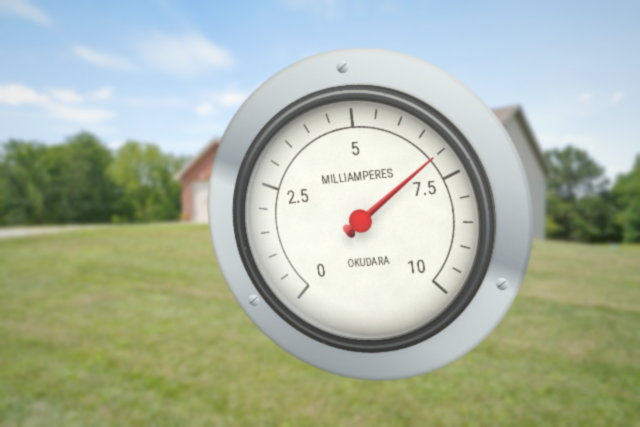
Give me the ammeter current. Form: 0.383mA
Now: 7mA
